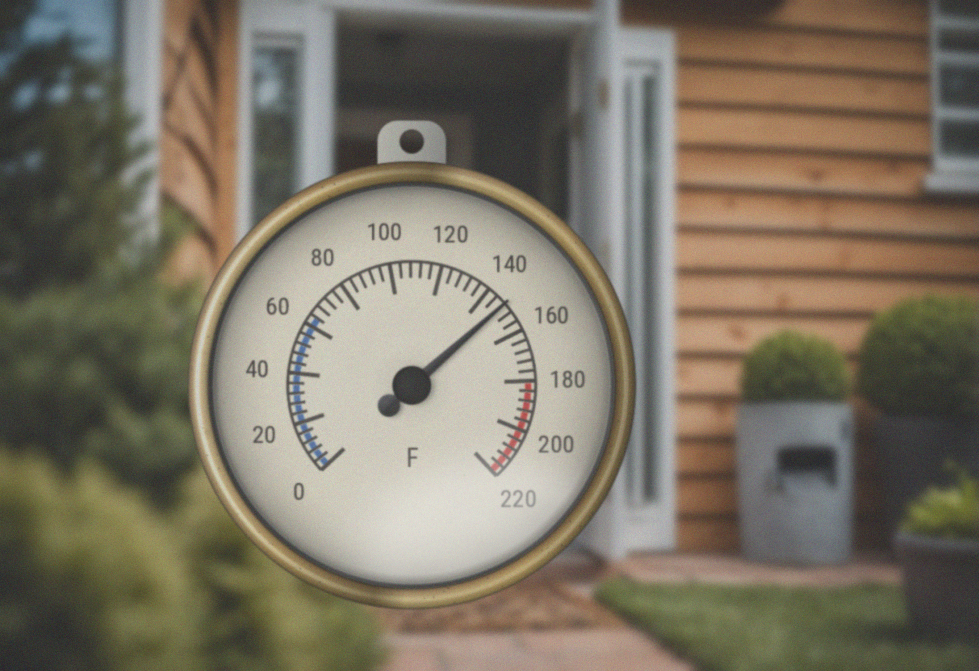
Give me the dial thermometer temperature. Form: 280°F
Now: 148°F
